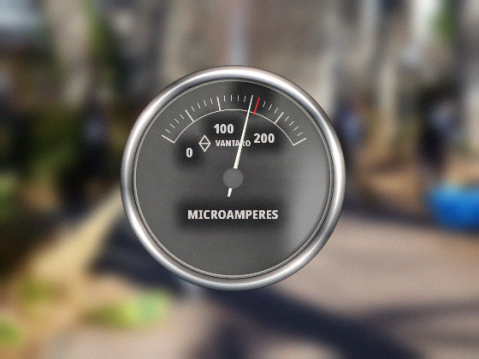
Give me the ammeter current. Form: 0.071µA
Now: 150µA
